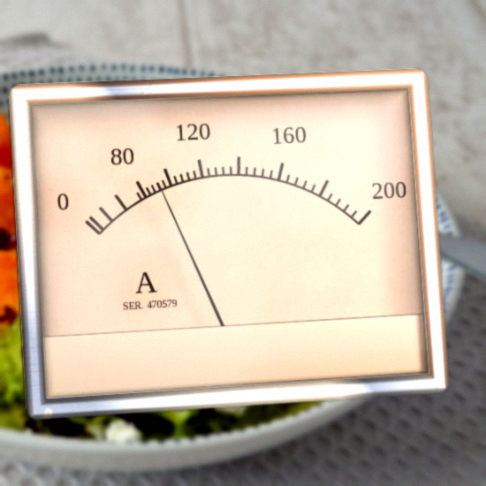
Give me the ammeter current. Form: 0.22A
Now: 92A
